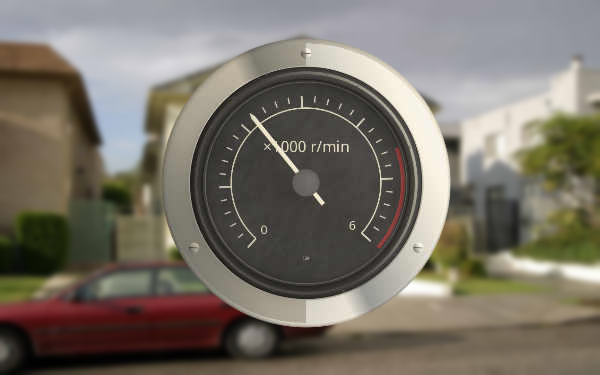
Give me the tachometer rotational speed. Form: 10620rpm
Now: 2200rpm
